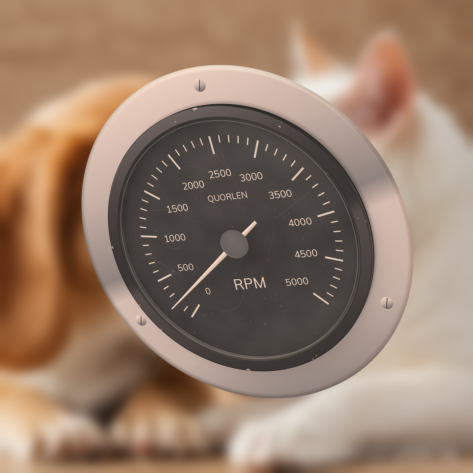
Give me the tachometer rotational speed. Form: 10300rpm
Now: 200rpm
